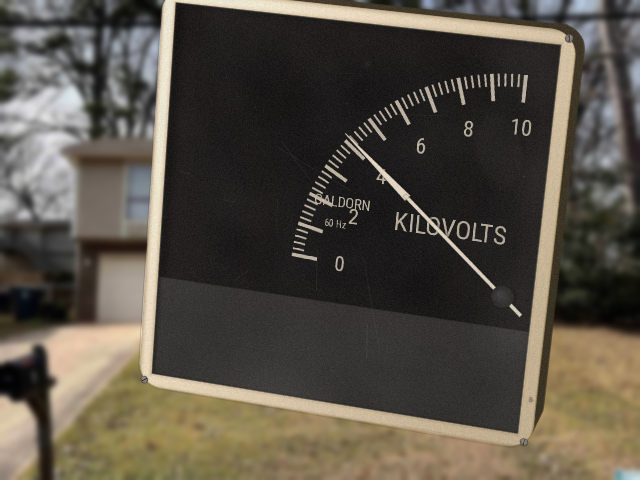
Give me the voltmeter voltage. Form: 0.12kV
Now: 4.2kV
